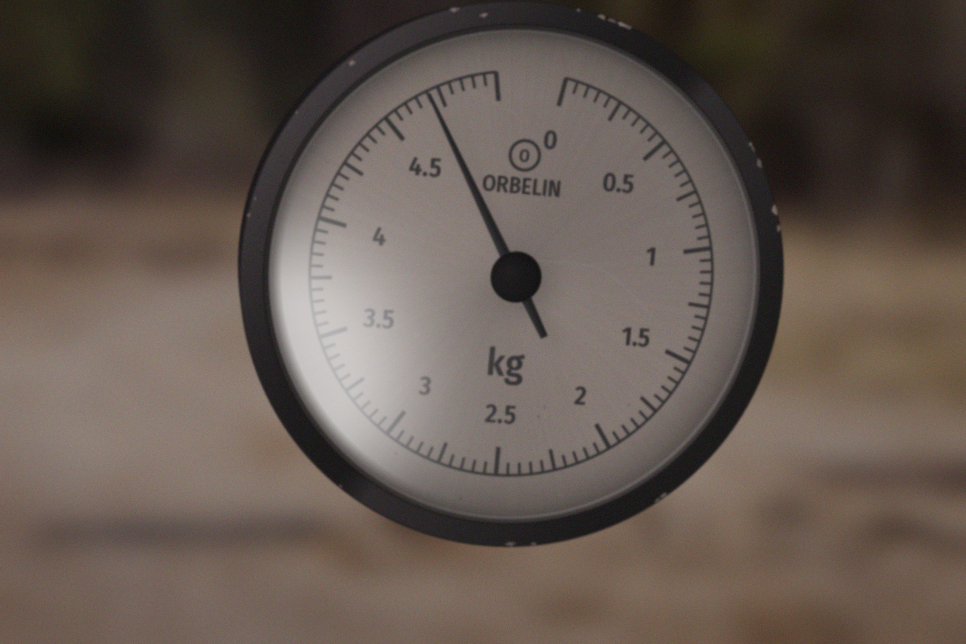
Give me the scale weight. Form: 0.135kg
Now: 4.7kg
